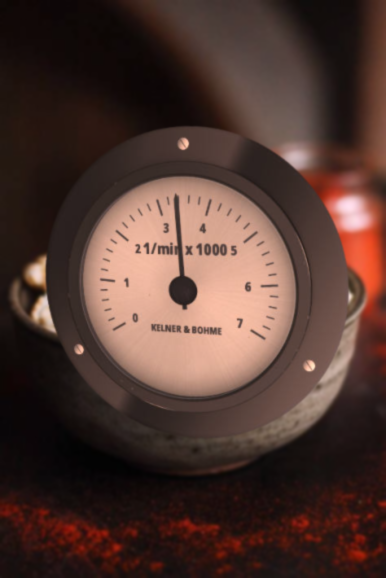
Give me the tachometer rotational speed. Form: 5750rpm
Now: 3400rpm
